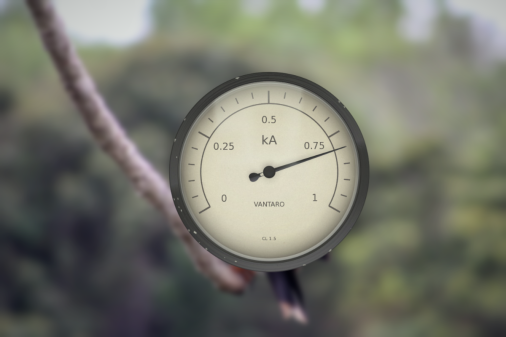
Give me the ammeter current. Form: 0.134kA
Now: 0.8kA
